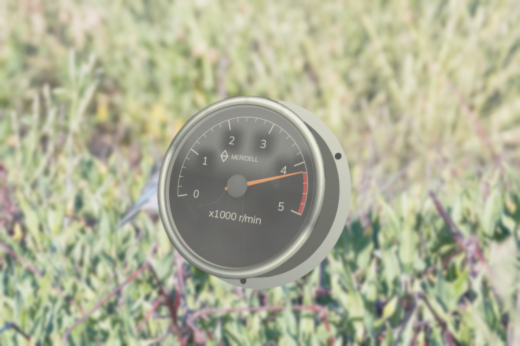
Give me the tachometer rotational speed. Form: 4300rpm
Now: 4200rpm
